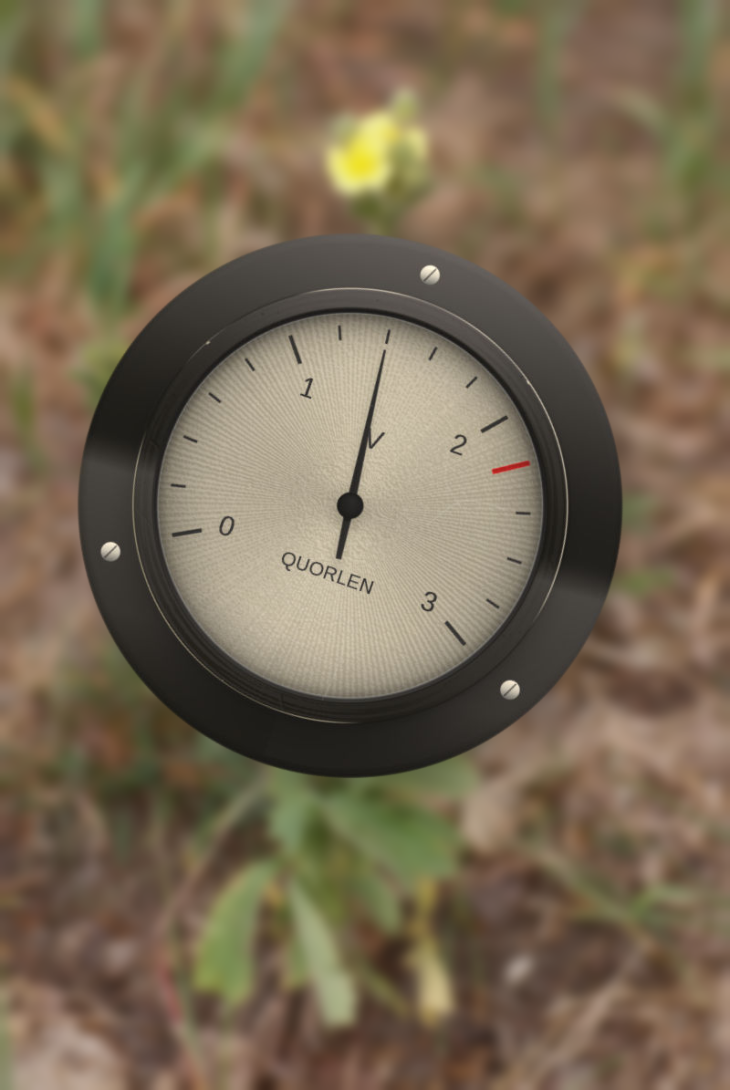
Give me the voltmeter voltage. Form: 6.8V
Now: 1.4V
